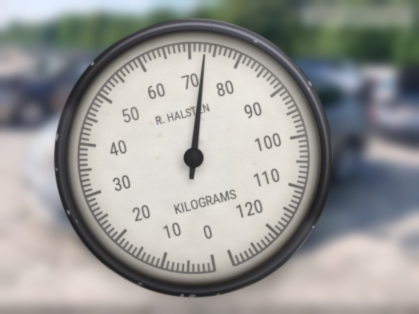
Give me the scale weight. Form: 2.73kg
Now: 73kg
